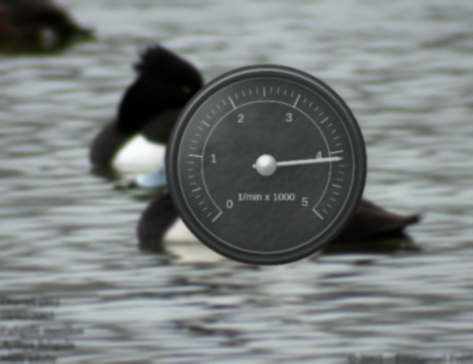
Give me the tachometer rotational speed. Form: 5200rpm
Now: 4100rpm
